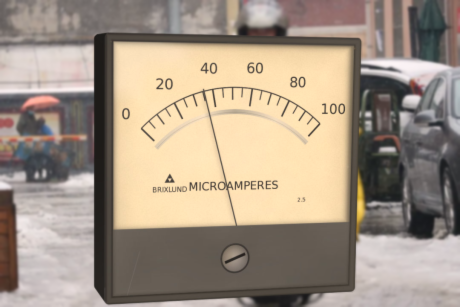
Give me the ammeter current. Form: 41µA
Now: 35µA
